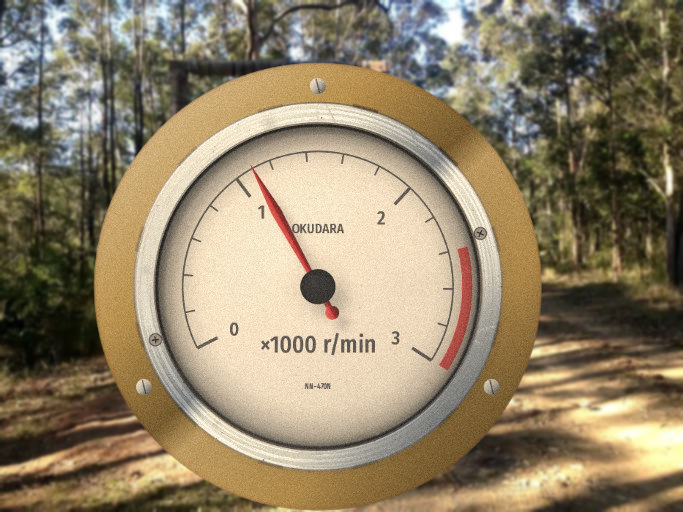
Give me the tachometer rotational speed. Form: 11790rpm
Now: 1100rpm
